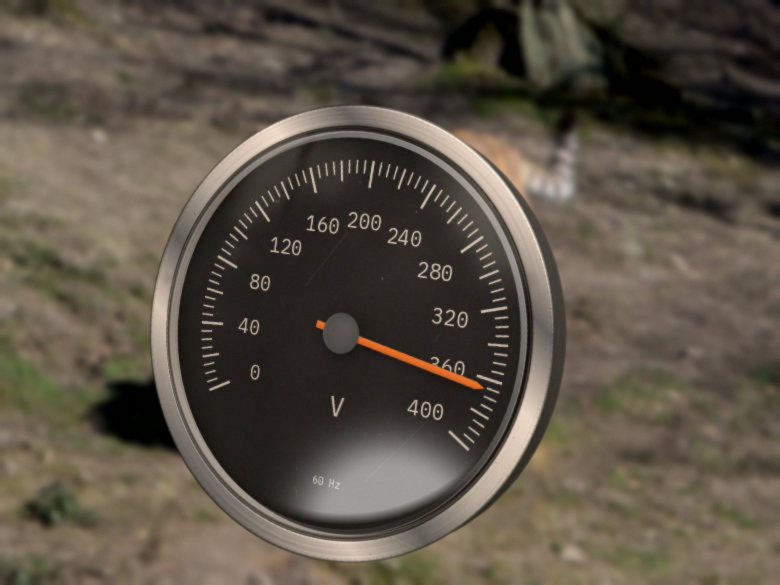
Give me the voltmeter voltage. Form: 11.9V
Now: 365V
